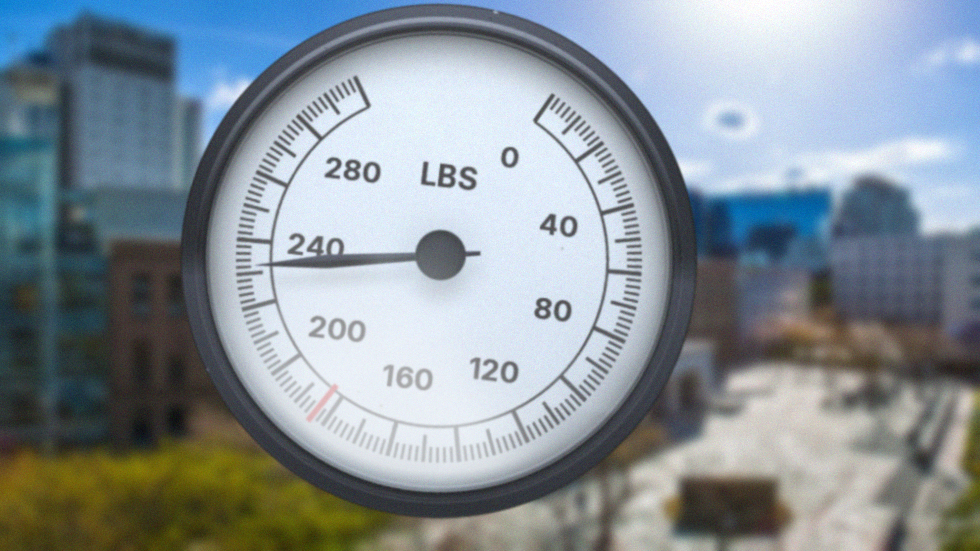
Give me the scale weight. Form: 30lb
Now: 232lb
